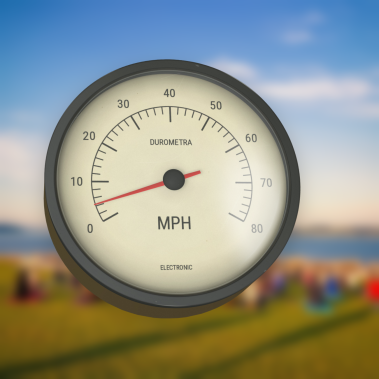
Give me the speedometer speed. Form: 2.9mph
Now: 4mph
